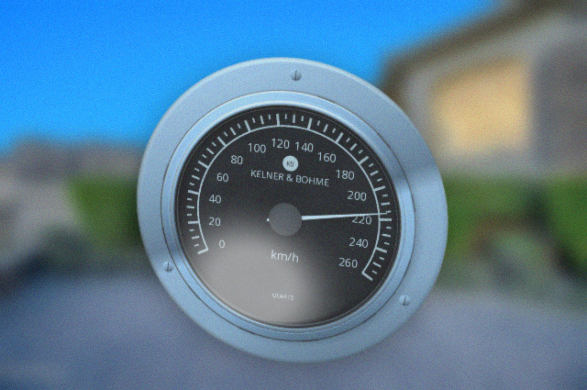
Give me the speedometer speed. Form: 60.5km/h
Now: 215km/h
